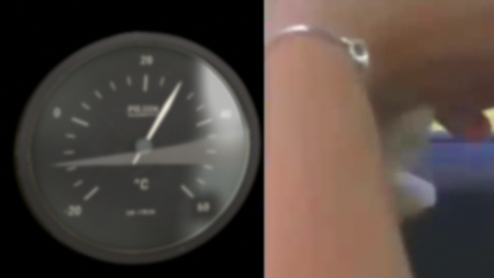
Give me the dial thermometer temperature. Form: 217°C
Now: 28°C
